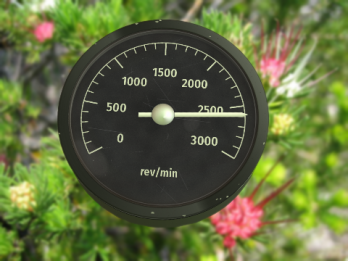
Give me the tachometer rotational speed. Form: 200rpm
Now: 2600rpm
